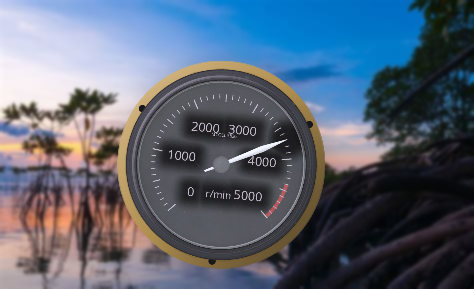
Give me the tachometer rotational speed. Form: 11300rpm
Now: 3700rpm
